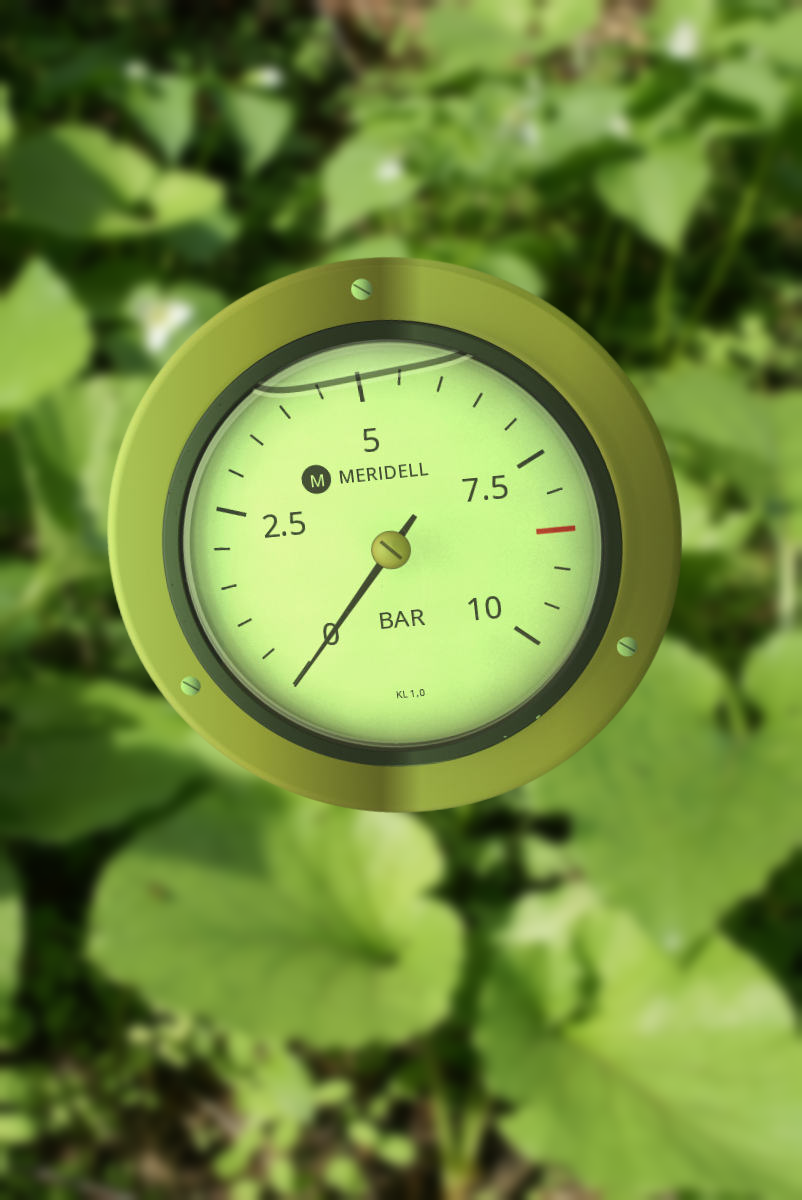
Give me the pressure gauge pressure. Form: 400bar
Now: 0bar
